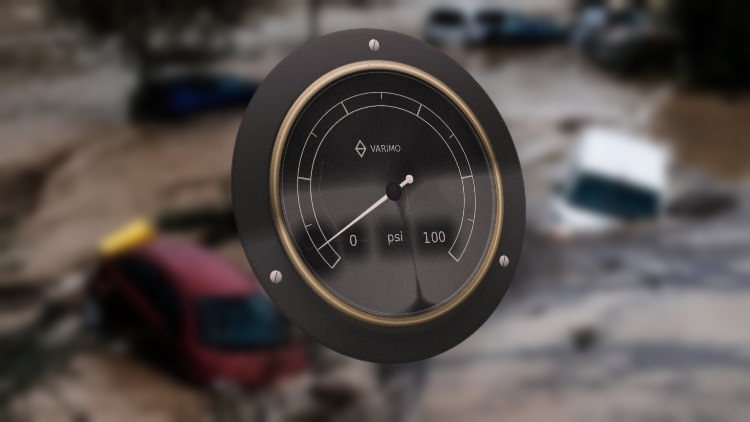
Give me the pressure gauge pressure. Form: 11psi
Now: 5psi
